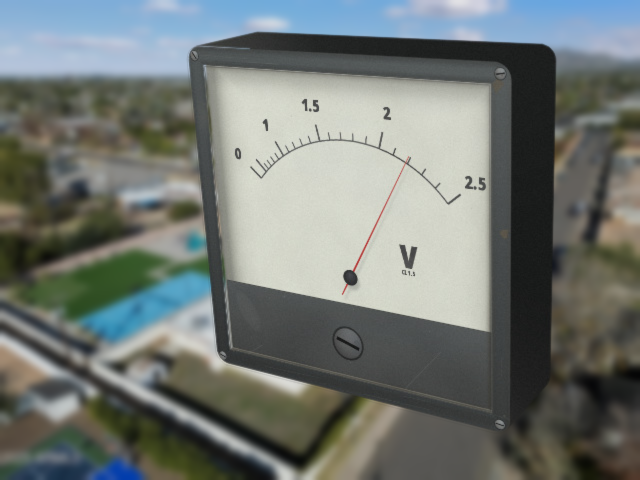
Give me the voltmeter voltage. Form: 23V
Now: 2.2V
